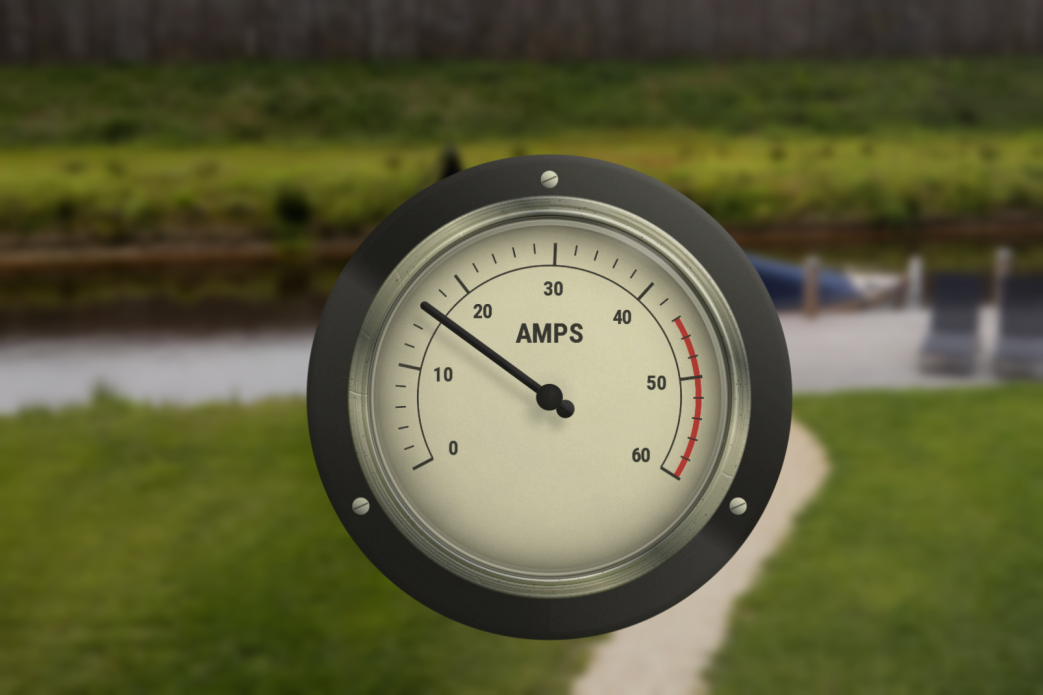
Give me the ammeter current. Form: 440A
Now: 16A
